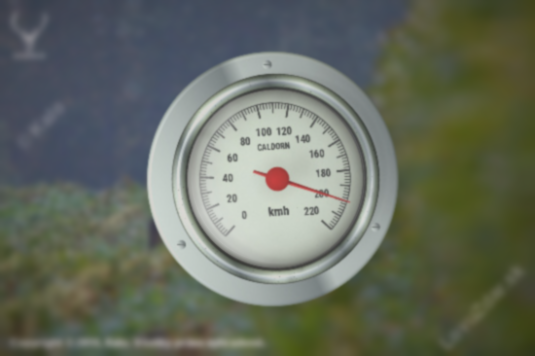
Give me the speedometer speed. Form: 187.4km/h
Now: 200km/h
